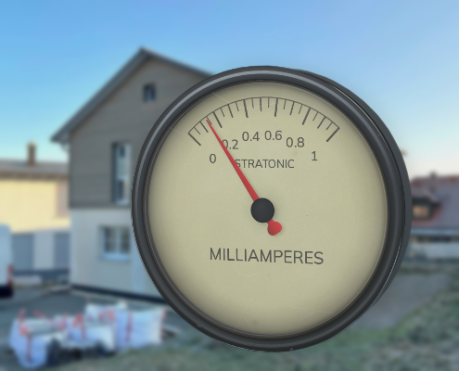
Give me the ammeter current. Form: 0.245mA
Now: 0.15mA
